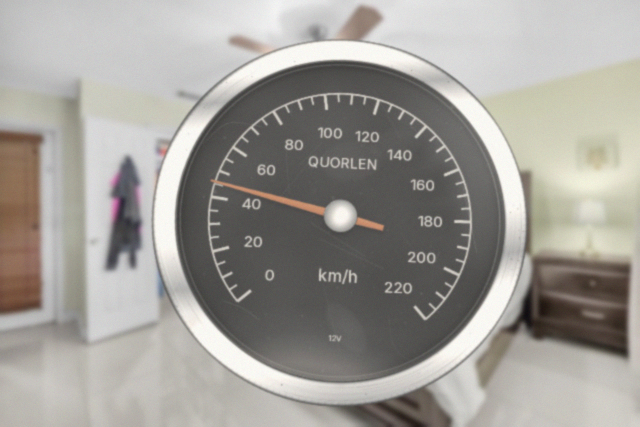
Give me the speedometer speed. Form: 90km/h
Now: 45km/h
